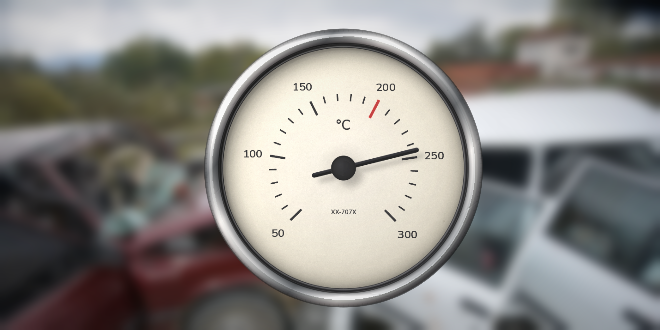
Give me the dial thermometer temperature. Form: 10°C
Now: 245°C
